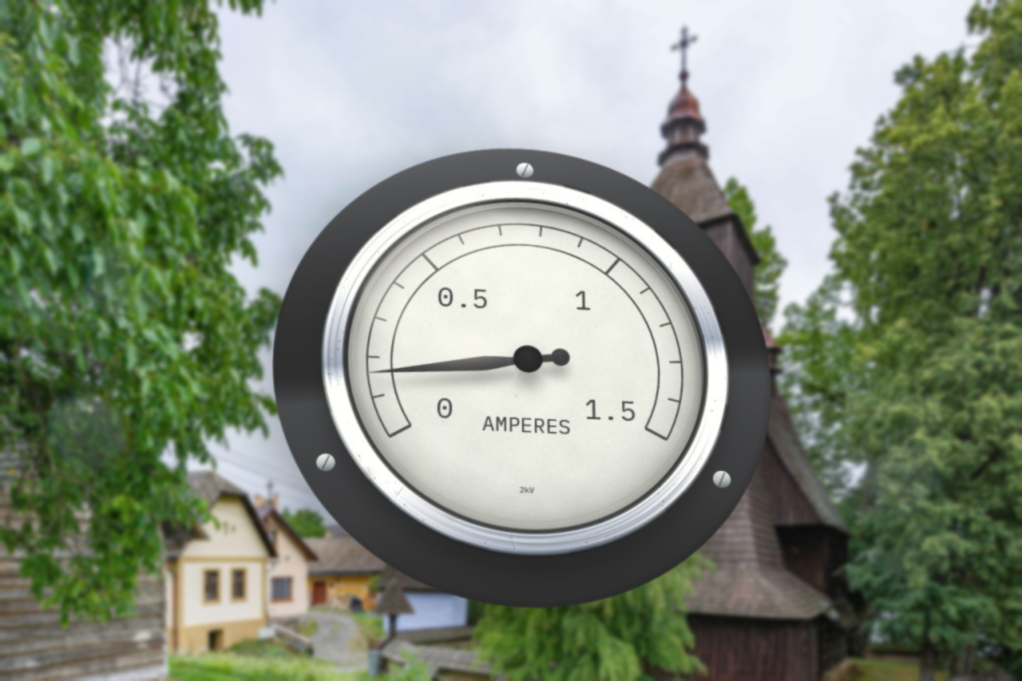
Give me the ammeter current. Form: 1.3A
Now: 0.15A
